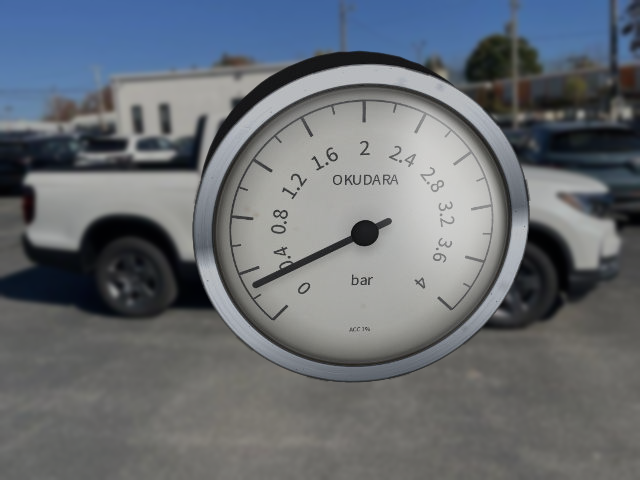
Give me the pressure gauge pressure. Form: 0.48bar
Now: 0.3bar
